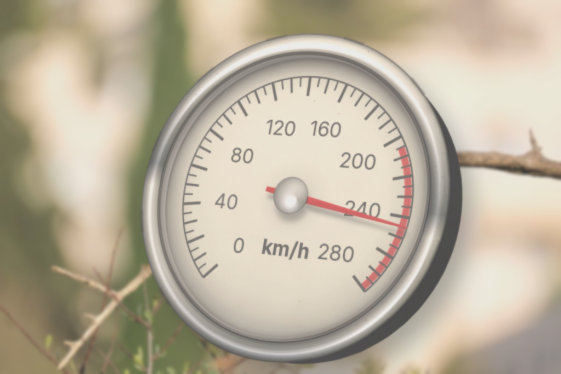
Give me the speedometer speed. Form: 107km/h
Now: 245km/h
